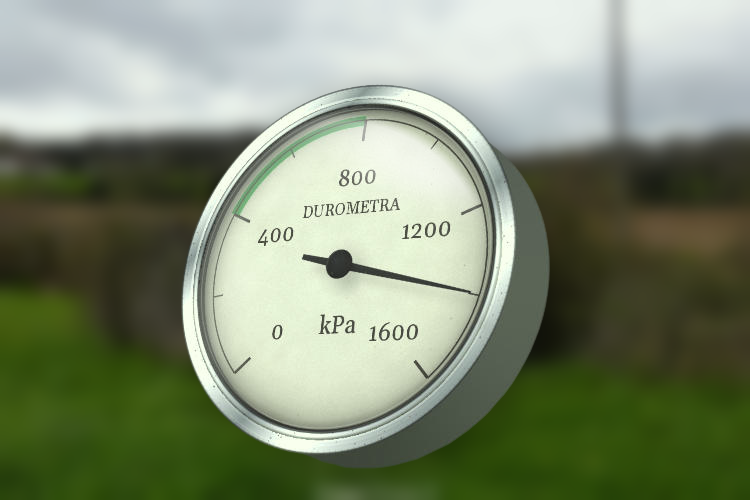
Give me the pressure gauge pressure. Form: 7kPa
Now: 1400kPa
